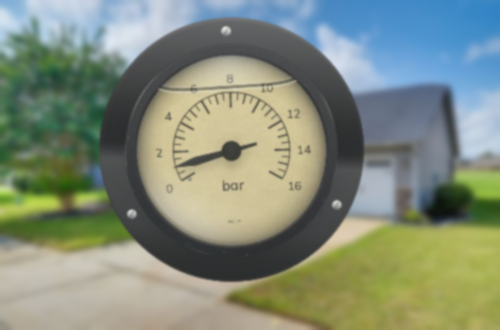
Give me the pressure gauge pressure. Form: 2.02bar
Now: 1bar
